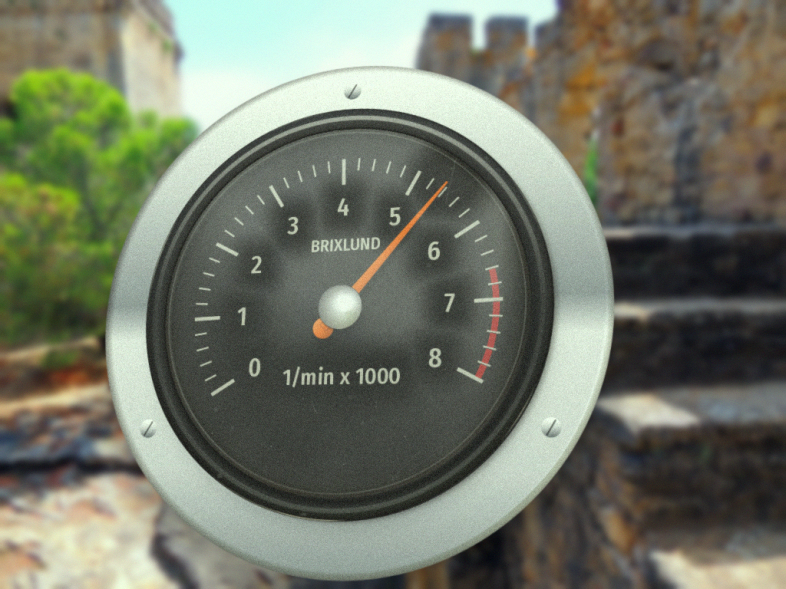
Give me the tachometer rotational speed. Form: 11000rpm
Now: 5400rpm
